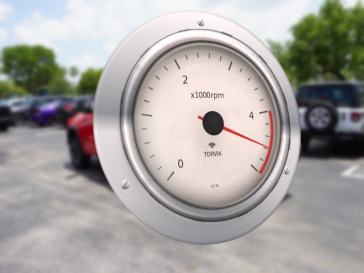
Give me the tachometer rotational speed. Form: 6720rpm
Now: 4600rpm
